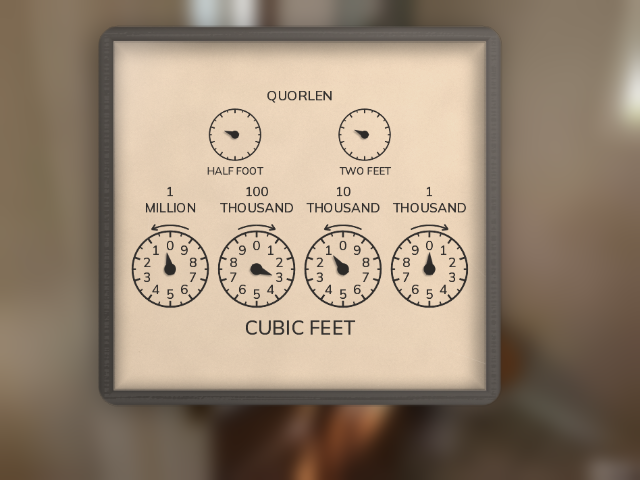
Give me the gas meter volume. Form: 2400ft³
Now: 31000ft³
